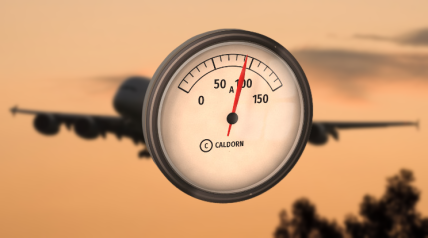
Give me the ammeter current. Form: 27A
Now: 90A
